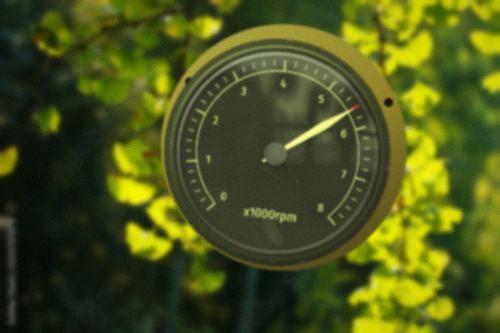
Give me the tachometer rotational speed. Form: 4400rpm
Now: 5600rpm
